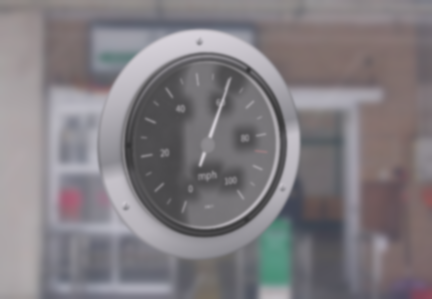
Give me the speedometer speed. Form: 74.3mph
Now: 60mph
